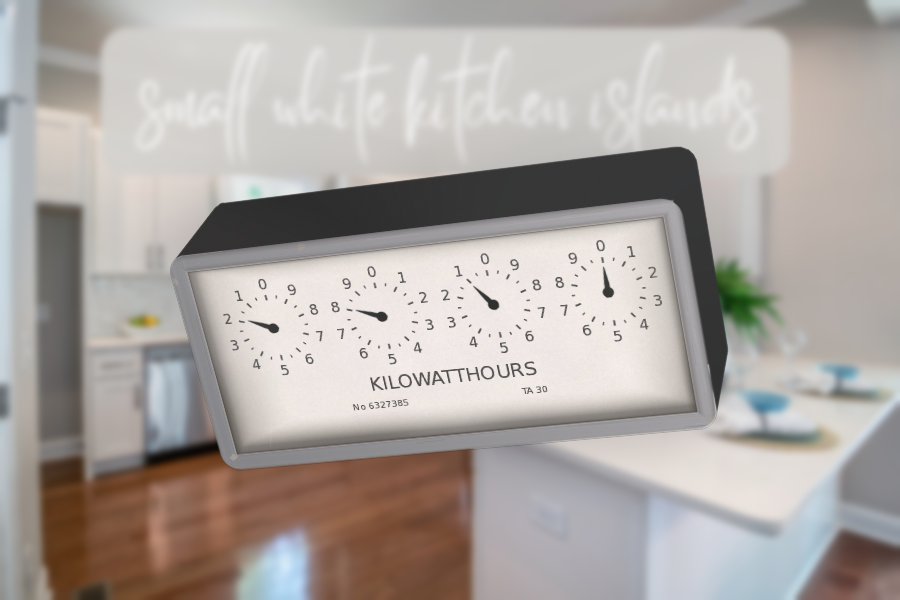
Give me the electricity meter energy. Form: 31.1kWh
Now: 1810kWh
